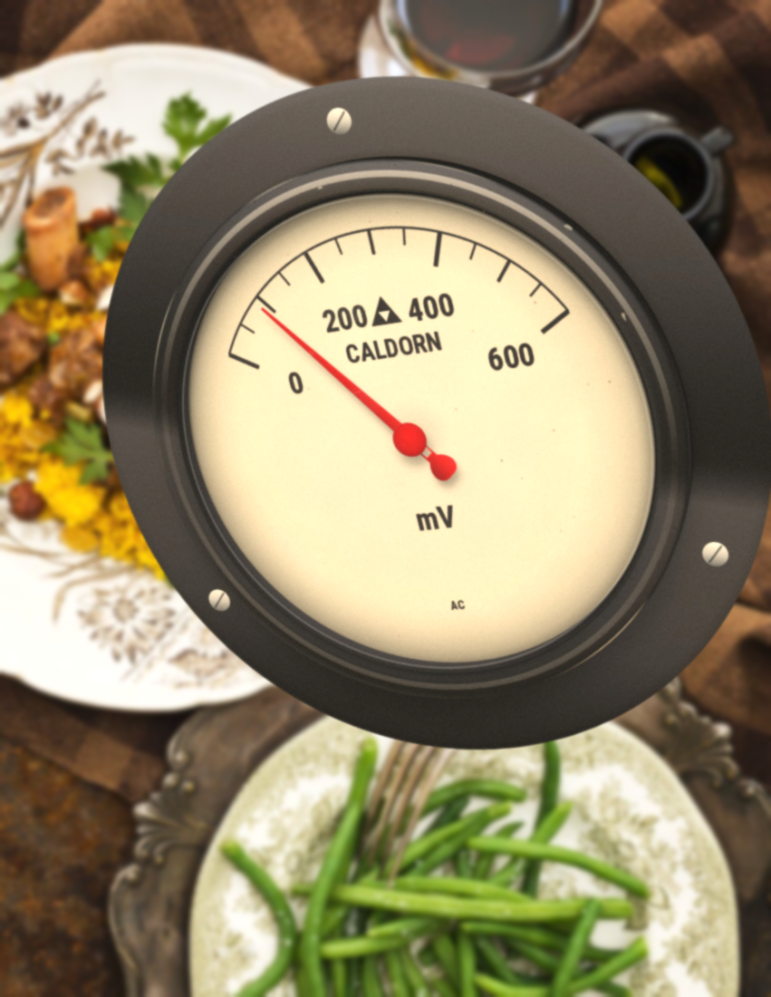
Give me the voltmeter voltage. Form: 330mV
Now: 100mV
